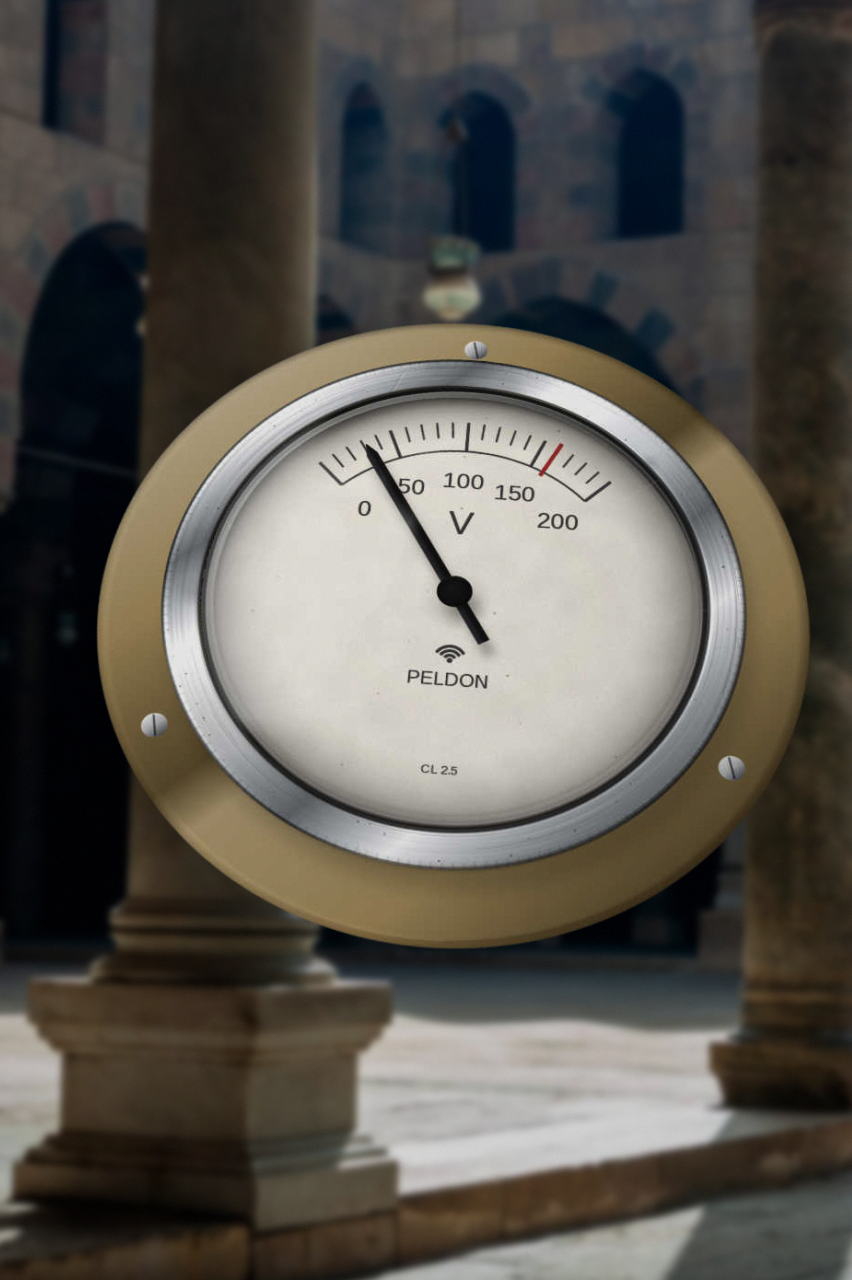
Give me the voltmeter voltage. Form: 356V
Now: 30V
